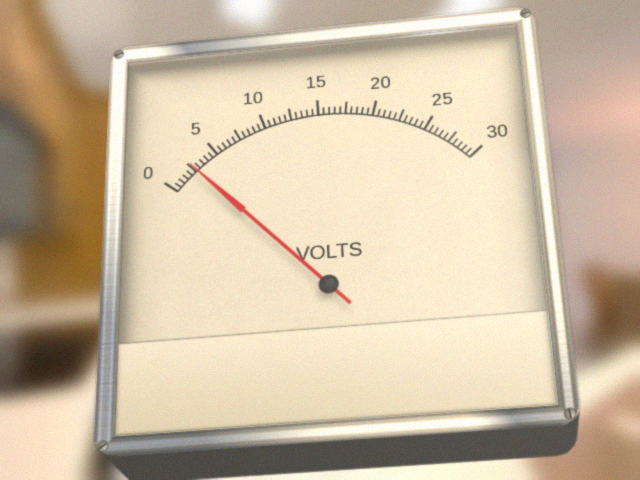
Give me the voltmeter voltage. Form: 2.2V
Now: 2.5V
